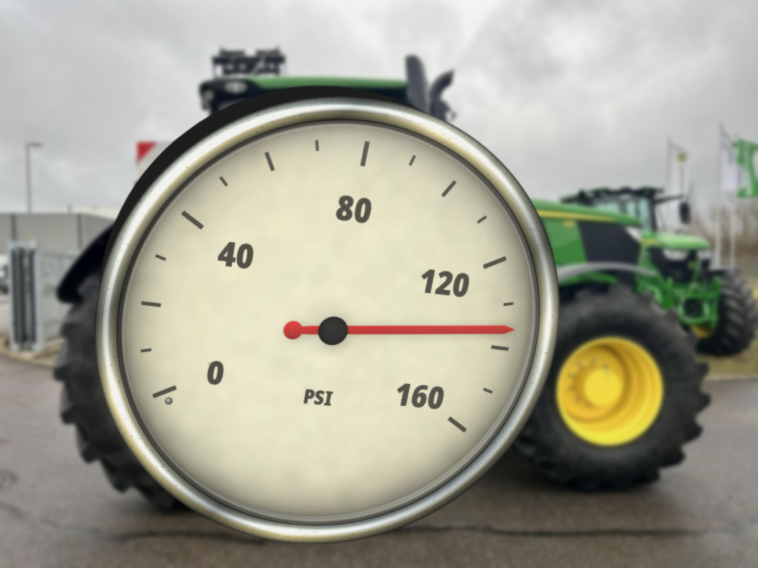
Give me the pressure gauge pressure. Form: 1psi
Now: 135psi
